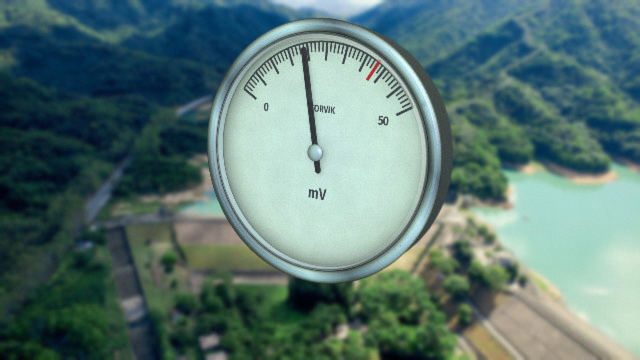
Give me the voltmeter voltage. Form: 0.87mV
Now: 20mV
